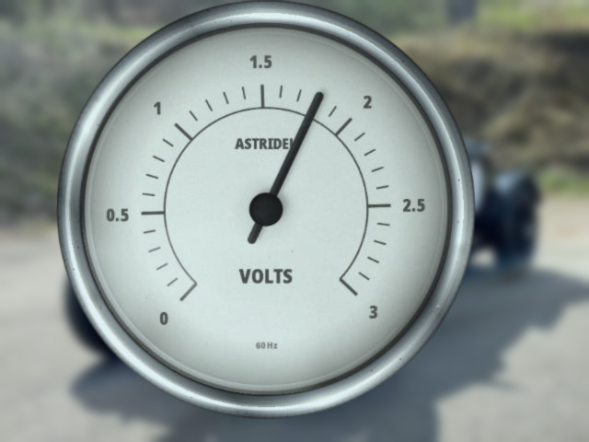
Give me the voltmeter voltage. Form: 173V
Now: 1.8V
